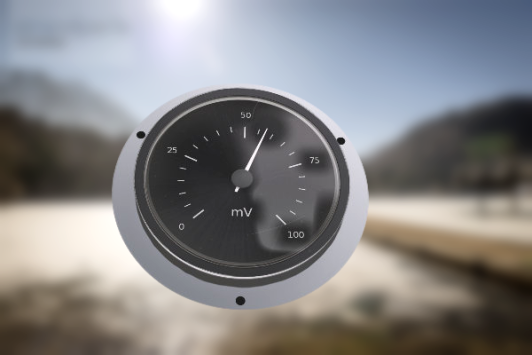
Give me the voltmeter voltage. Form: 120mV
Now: 57.5mV
